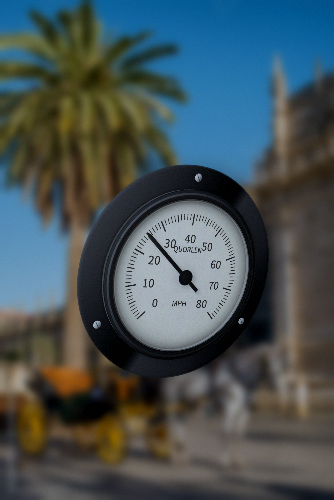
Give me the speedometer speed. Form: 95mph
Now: 25mph
